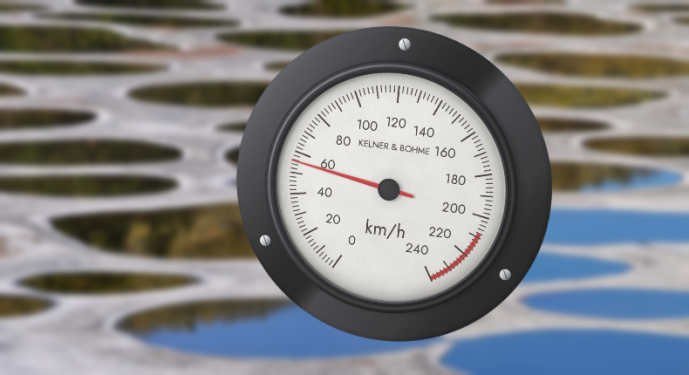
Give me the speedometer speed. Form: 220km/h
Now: 56km/h
